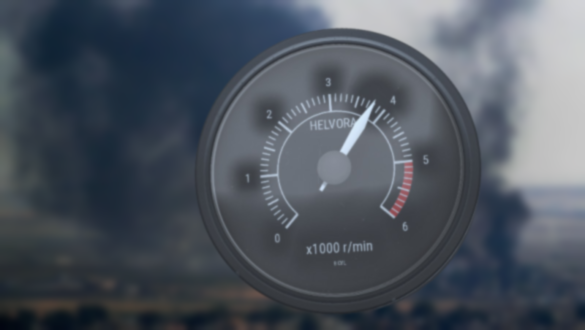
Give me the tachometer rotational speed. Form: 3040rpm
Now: 3800rpm
